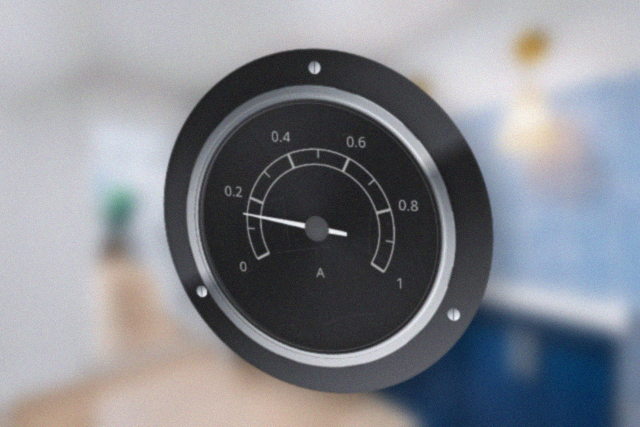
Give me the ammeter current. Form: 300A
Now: 0.15A
